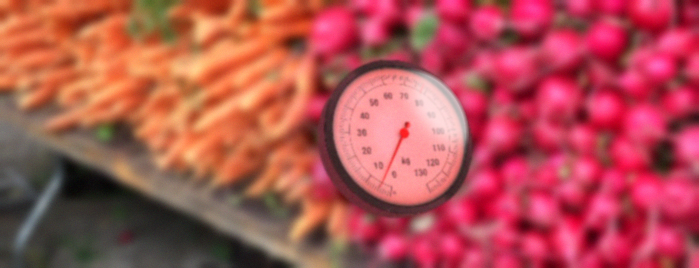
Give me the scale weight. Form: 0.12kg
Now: 5kg
